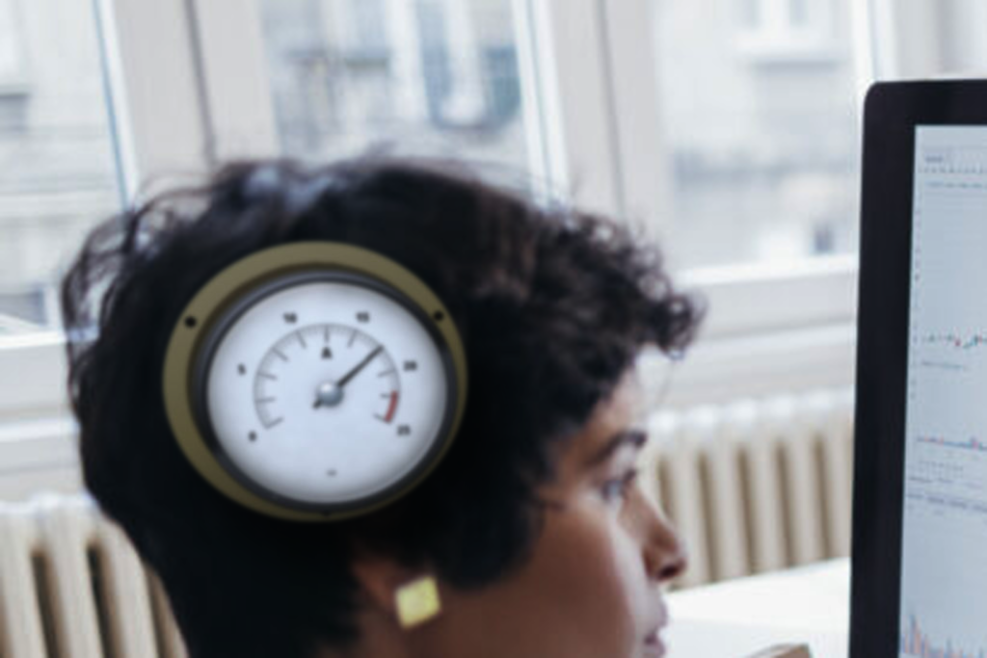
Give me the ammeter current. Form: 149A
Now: 17.5A
